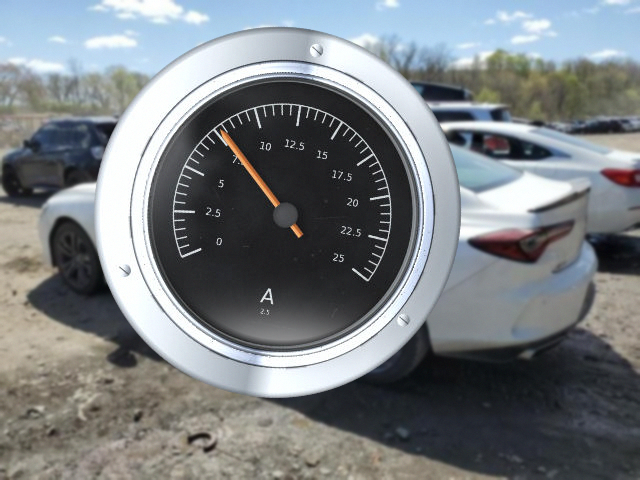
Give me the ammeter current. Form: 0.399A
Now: 7.75A
